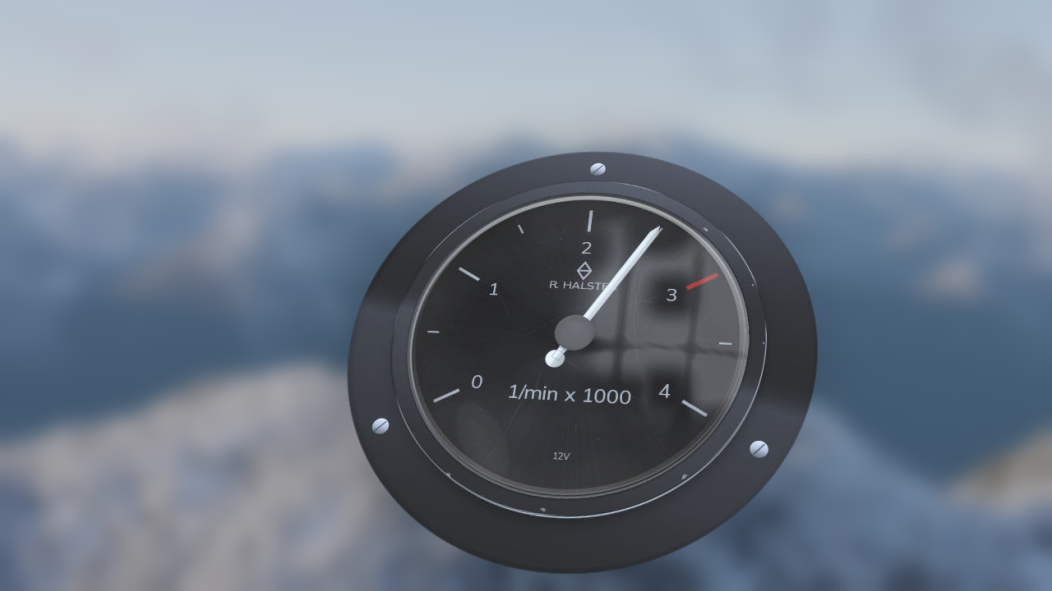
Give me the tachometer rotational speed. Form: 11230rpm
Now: 2500rpm
